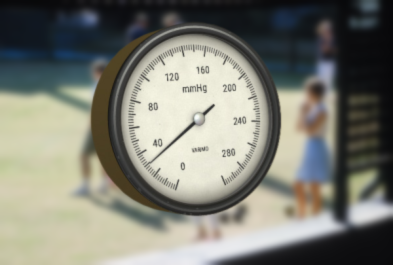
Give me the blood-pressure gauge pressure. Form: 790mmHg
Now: 30mmHg
